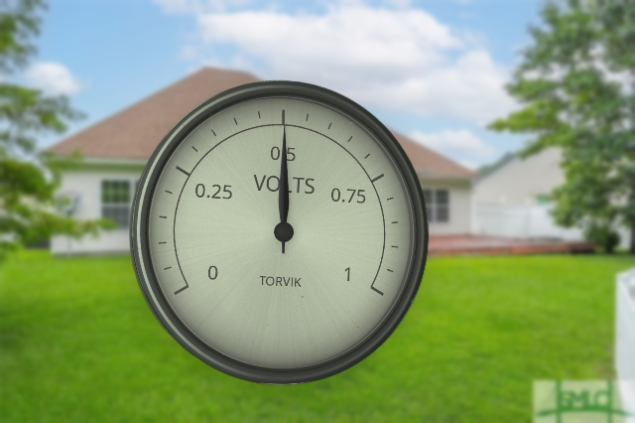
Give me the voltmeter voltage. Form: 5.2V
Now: 0.5V
